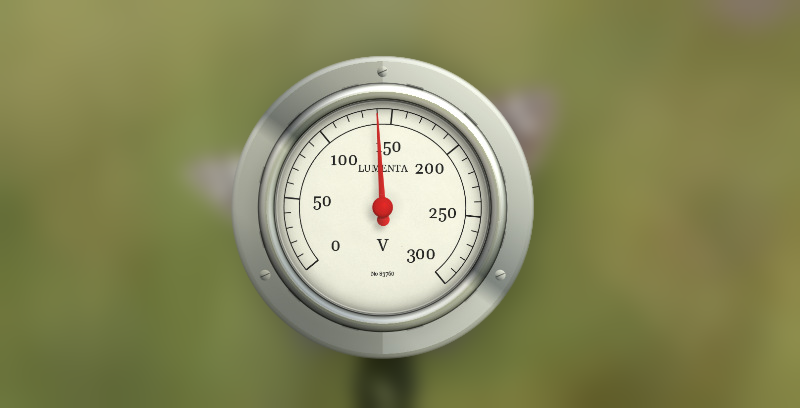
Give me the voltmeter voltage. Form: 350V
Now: 140V
